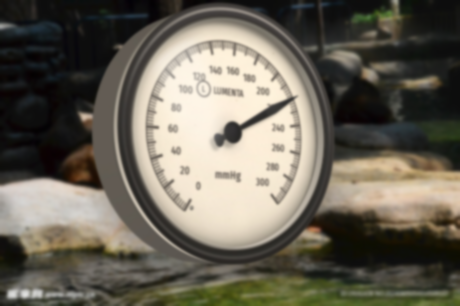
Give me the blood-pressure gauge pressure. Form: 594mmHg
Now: 220mmHg
